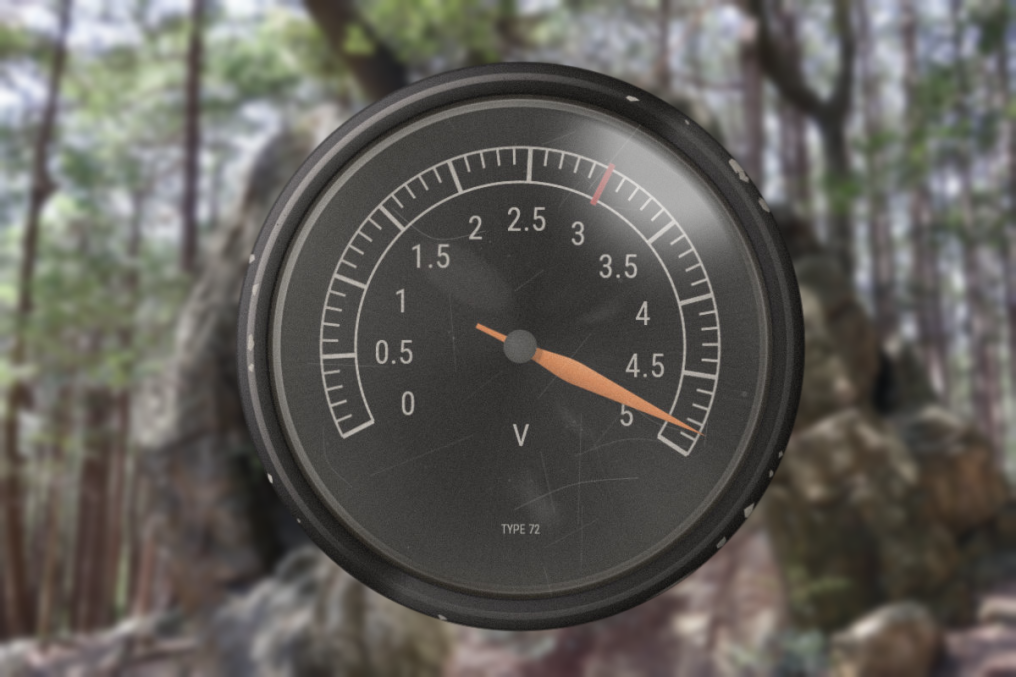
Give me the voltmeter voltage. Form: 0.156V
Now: 4.85V
